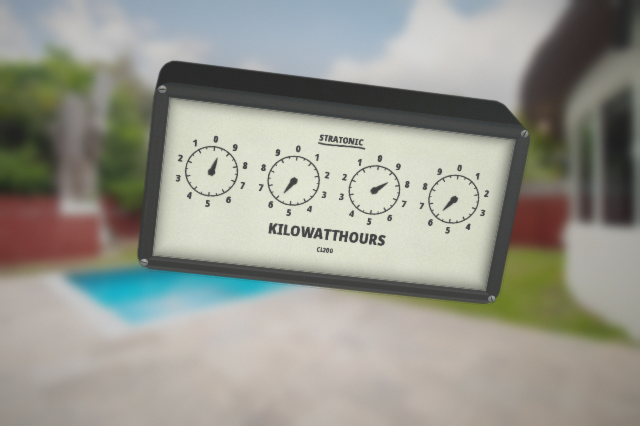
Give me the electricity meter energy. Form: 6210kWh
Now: 9586kWh
